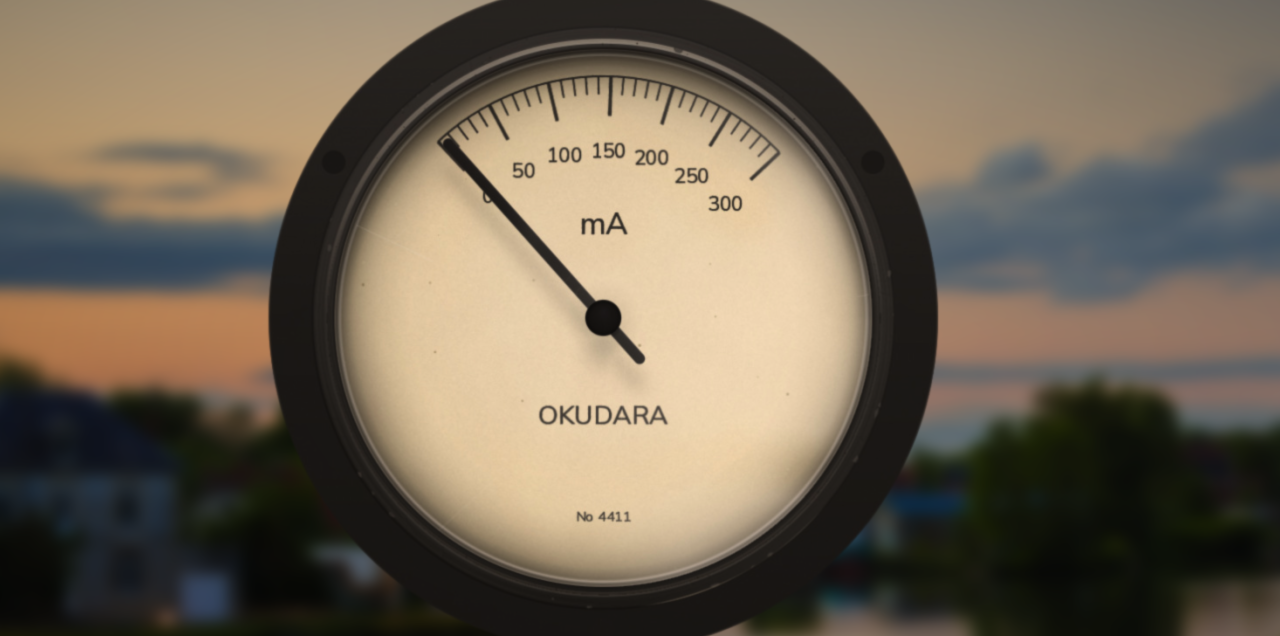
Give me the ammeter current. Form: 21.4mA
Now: 5mA
